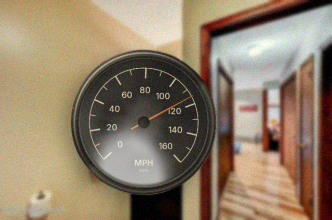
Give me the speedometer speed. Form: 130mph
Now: 115mph
